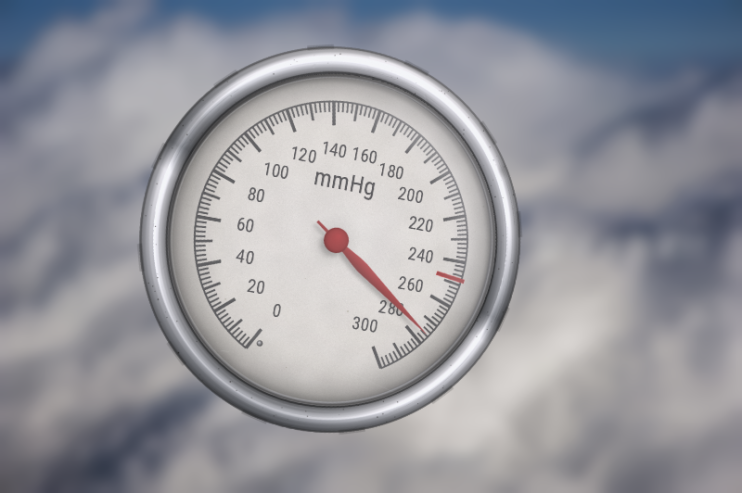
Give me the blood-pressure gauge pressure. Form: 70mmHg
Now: 276mmHg
